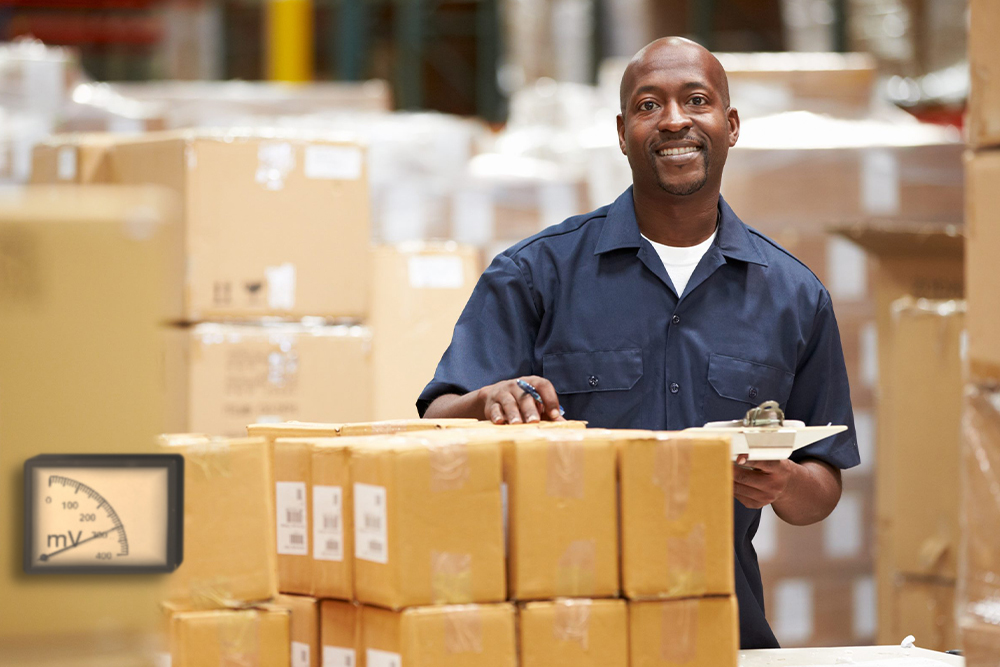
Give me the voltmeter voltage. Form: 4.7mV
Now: 300mV
